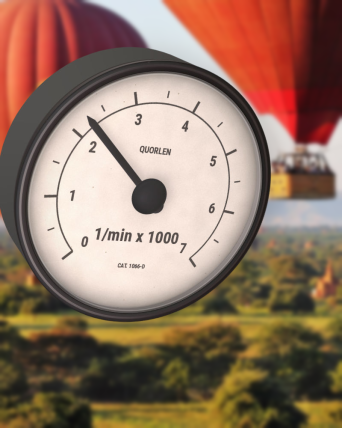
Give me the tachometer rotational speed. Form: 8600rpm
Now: 2250rpm
